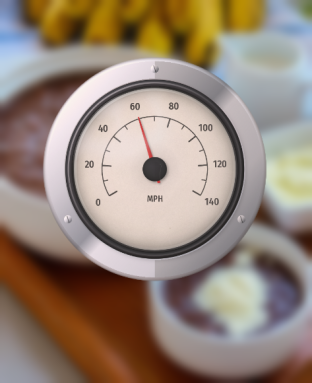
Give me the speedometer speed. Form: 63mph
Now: 60mph
